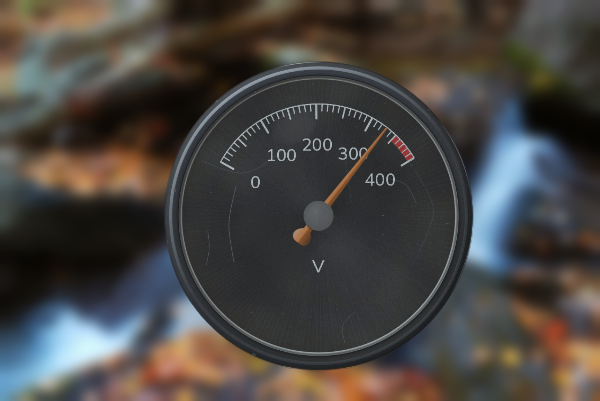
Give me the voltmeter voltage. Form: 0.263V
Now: 330V
